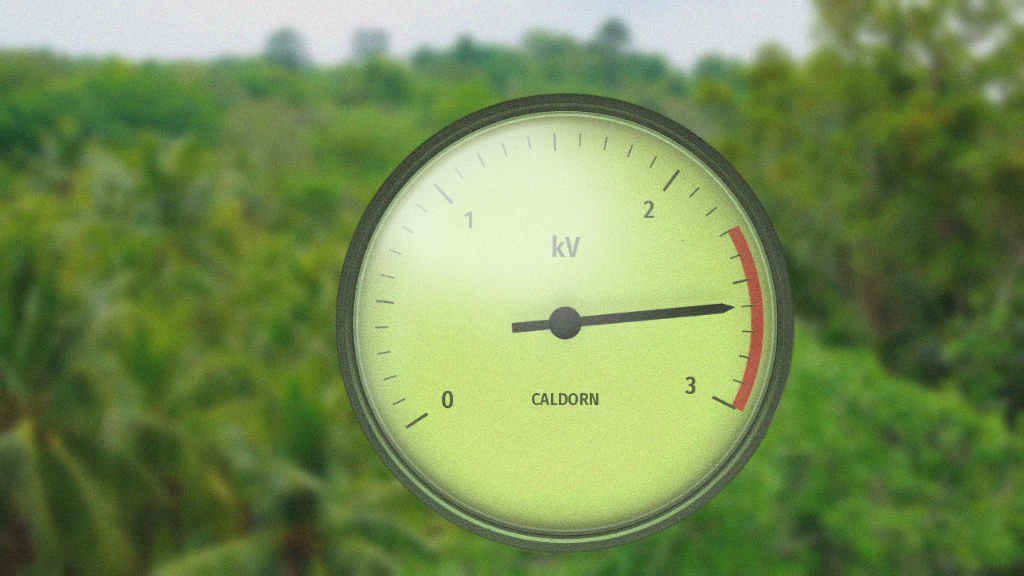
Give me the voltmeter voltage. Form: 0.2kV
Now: 2.6kV
